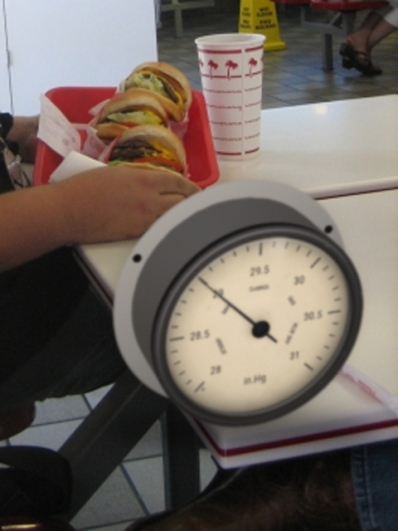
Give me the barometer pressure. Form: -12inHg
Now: 29inHg
